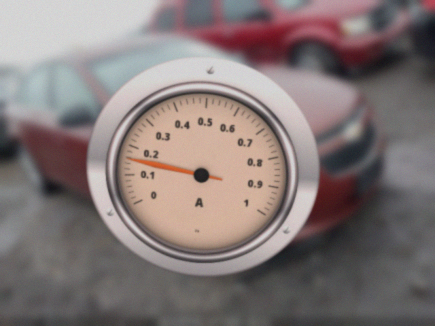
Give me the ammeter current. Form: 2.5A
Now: 0.16A
